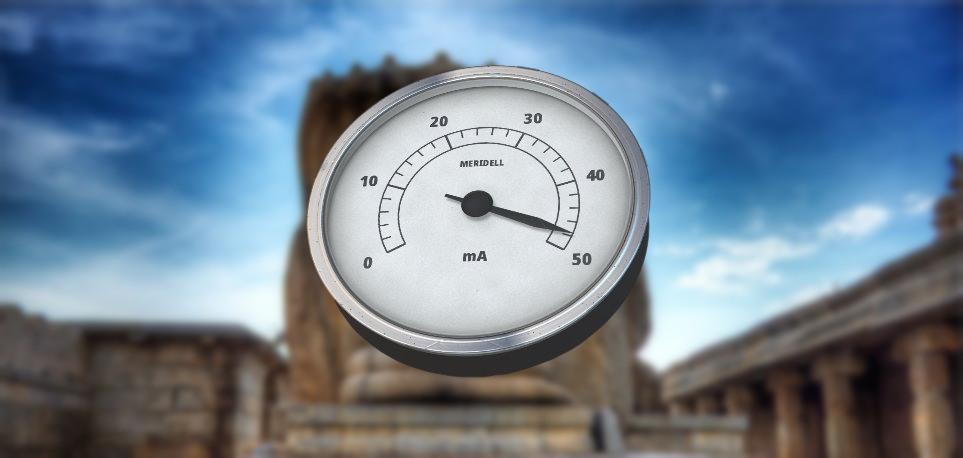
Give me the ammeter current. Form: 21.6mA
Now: 48mA
